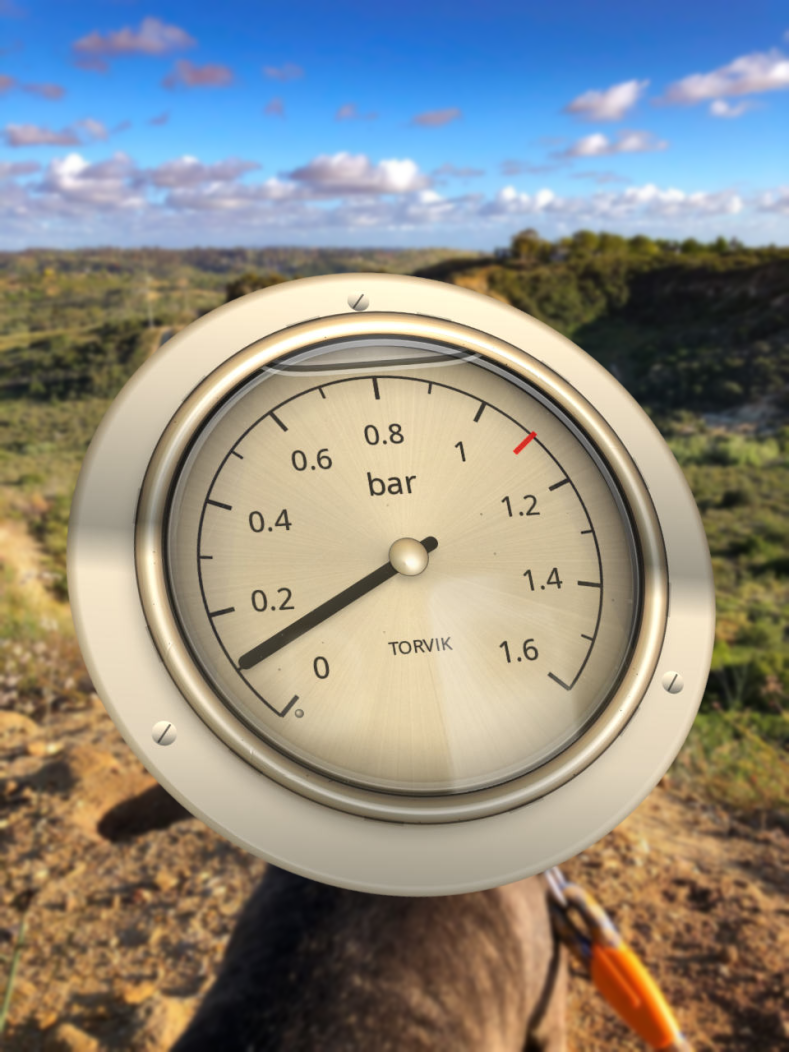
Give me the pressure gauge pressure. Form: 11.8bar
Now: 0.1bar
